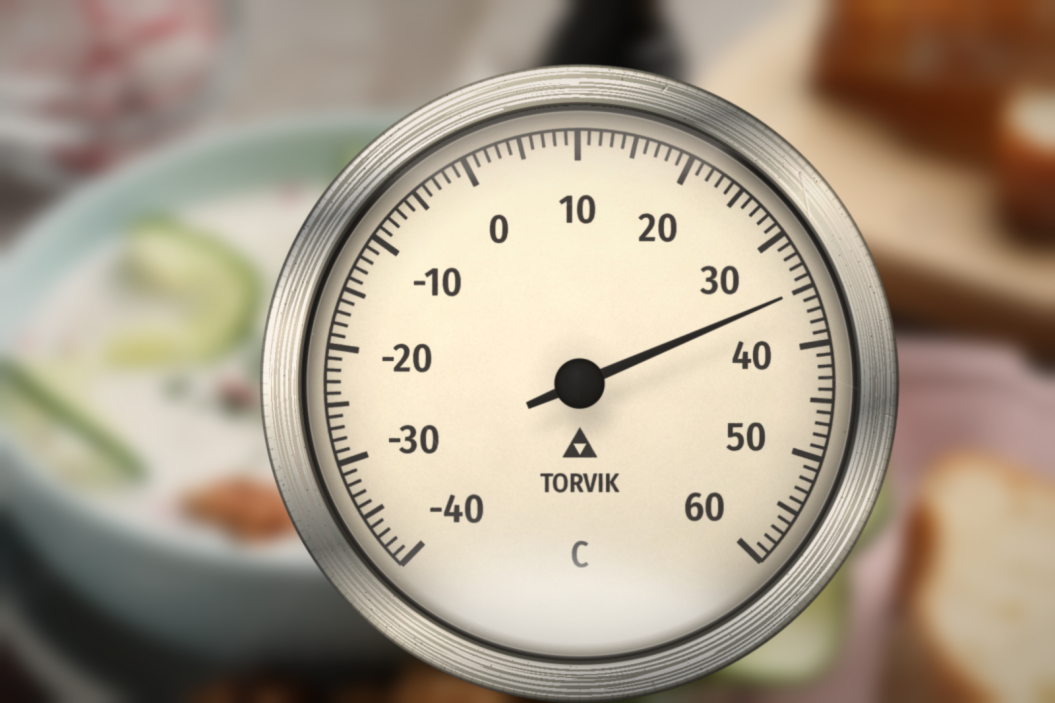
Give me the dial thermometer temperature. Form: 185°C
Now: 35°C
